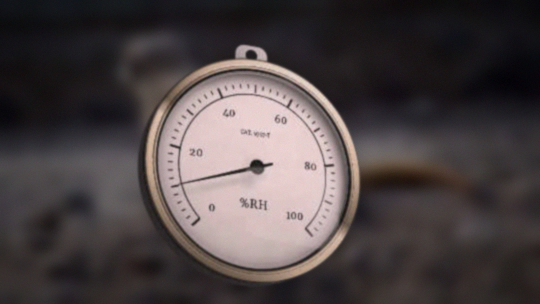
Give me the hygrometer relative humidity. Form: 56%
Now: 10%
